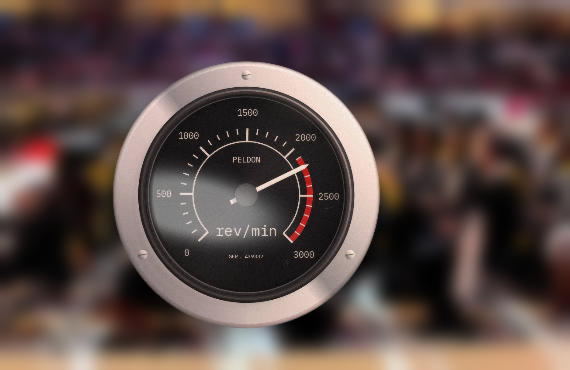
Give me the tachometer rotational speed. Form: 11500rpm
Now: 2200rpm
